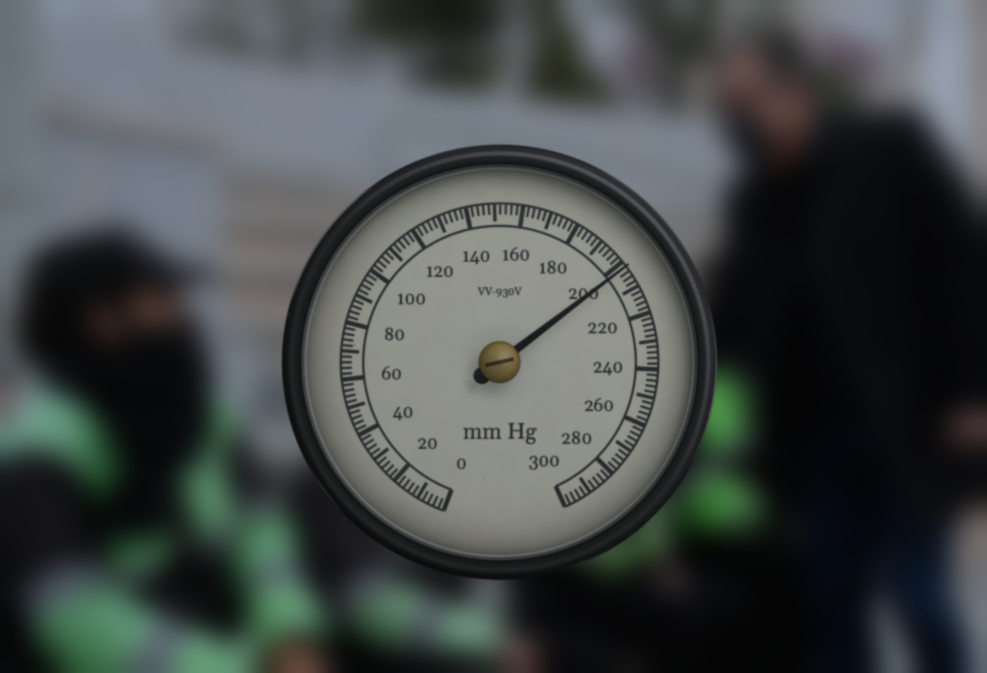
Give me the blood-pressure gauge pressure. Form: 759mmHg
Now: 202mmHg
